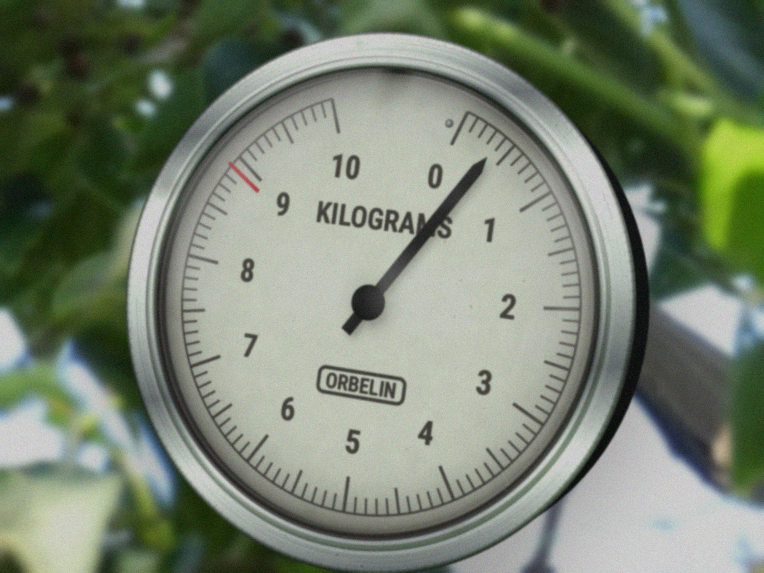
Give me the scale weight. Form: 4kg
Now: 0.4kg
